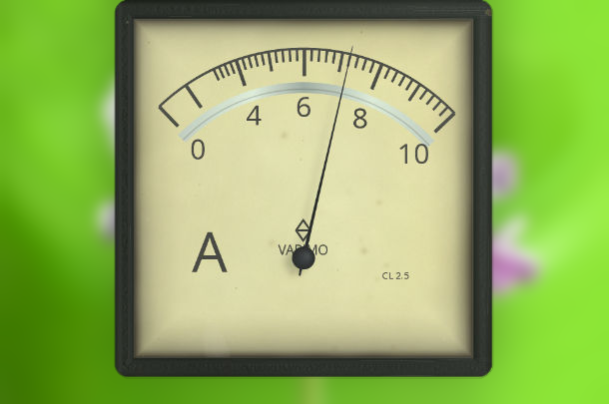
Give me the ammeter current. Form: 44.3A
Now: 7.2A
